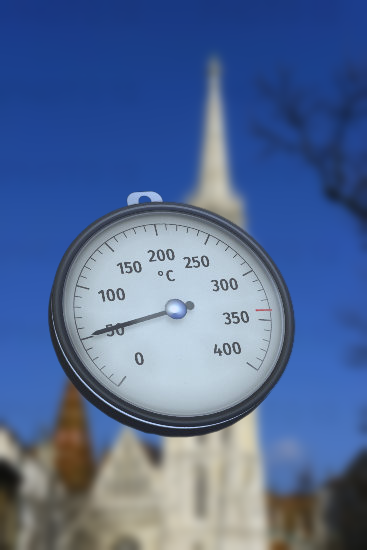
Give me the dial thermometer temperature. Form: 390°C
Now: 50°C
